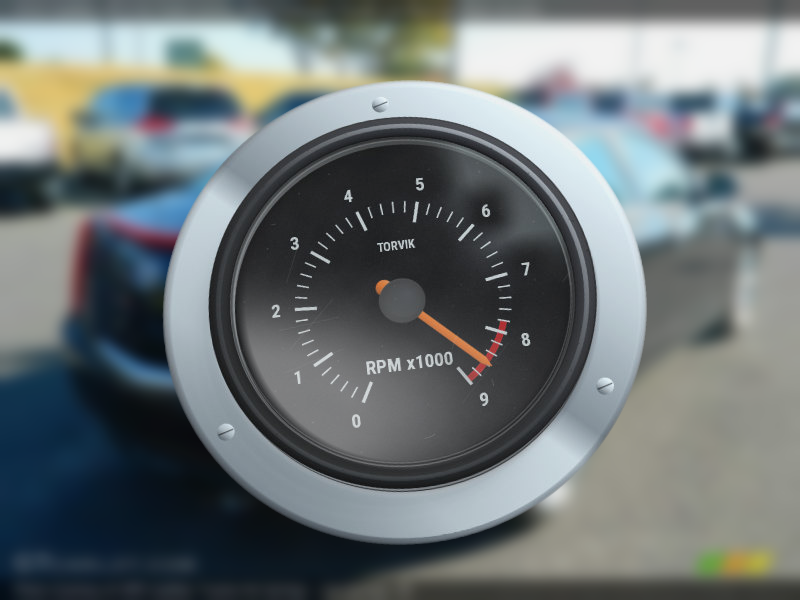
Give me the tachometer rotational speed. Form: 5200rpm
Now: 8600rpm
